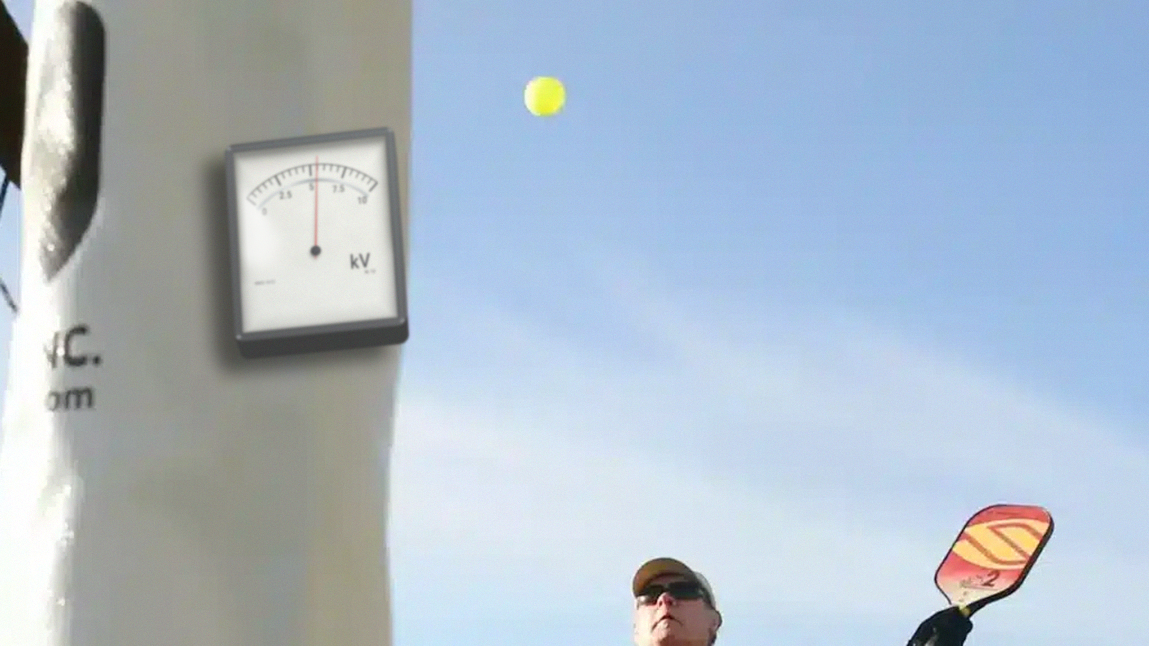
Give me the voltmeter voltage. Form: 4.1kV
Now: 5.5kV
